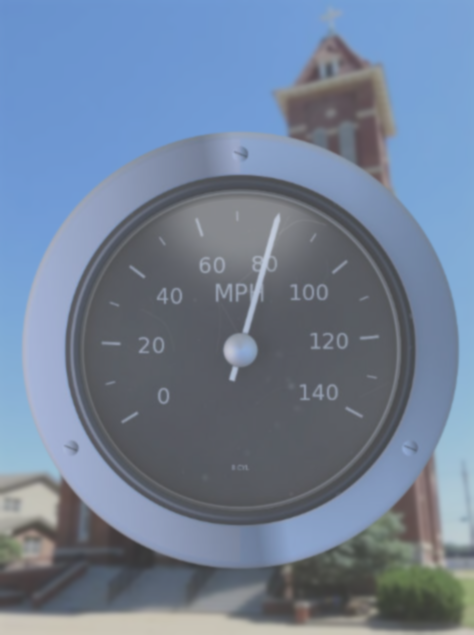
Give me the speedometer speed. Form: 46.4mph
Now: 80mph
